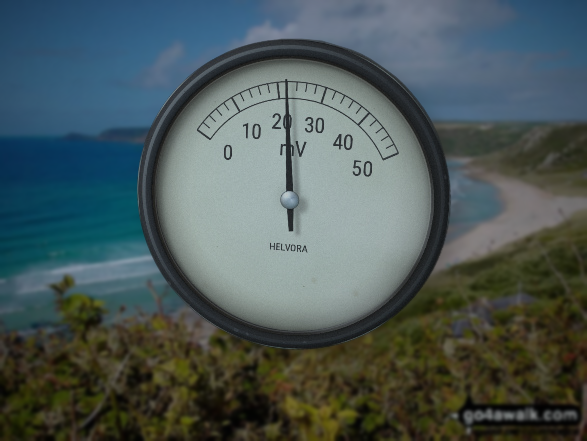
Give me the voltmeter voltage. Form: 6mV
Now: 22mV
